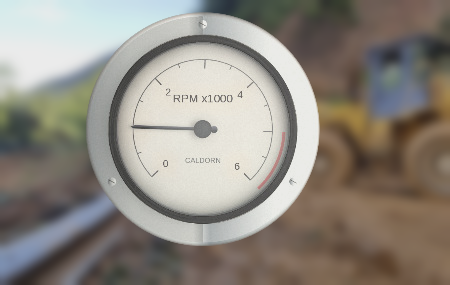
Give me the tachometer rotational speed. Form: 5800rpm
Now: 1000rpm
